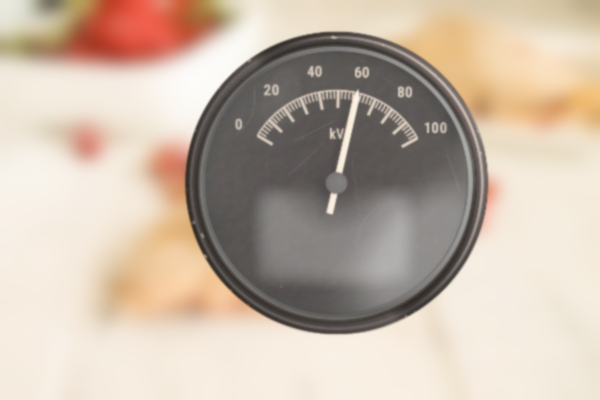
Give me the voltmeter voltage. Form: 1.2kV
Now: 60kV
